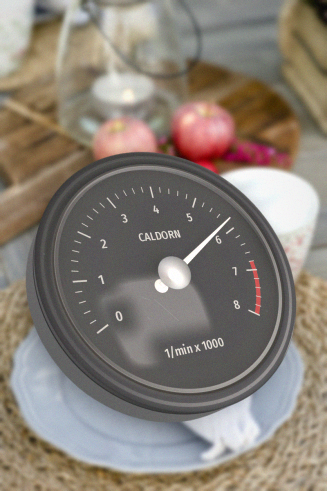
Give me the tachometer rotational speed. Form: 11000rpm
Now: 5800rpm
